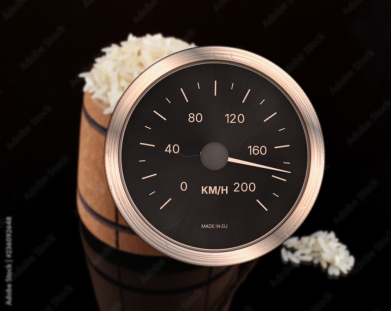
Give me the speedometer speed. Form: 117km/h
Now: 175km/h
